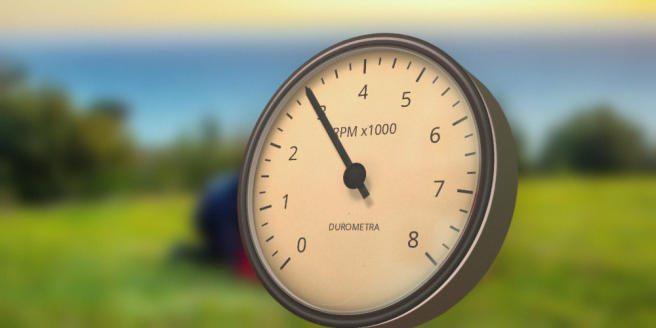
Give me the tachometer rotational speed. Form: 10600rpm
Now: 3000rpm
